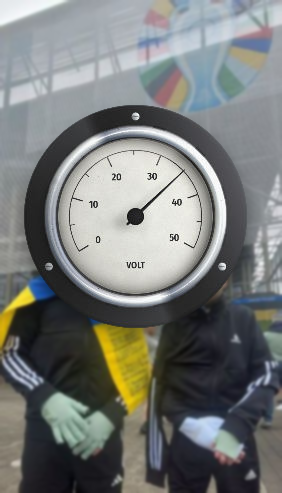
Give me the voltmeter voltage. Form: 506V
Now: 35V
